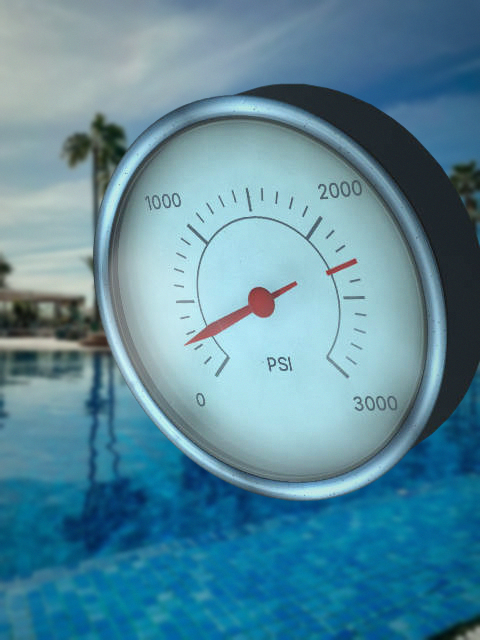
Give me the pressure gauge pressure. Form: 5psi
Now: 250psi
